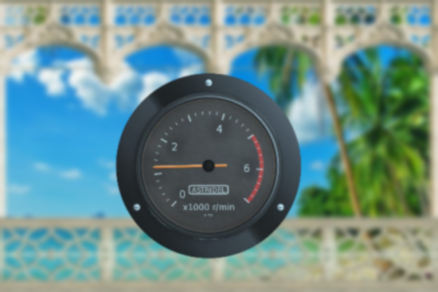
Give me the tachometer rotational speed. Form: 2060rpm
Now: 1200rpm
